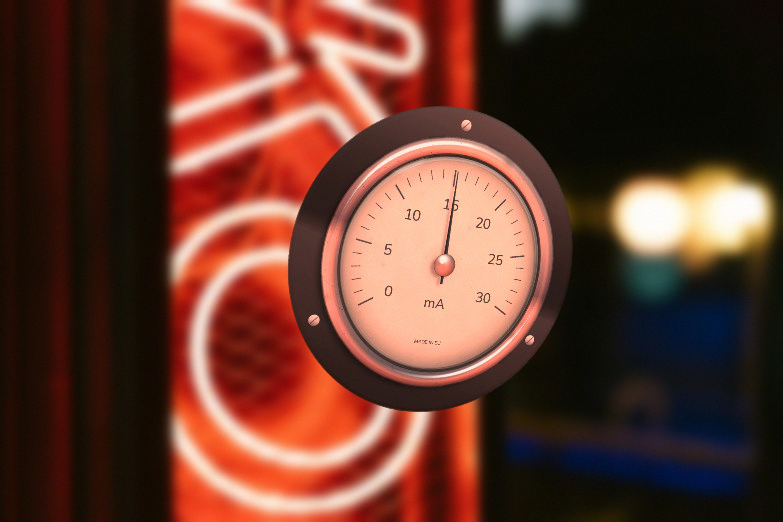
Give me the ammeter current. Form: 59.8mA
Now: 15mA
